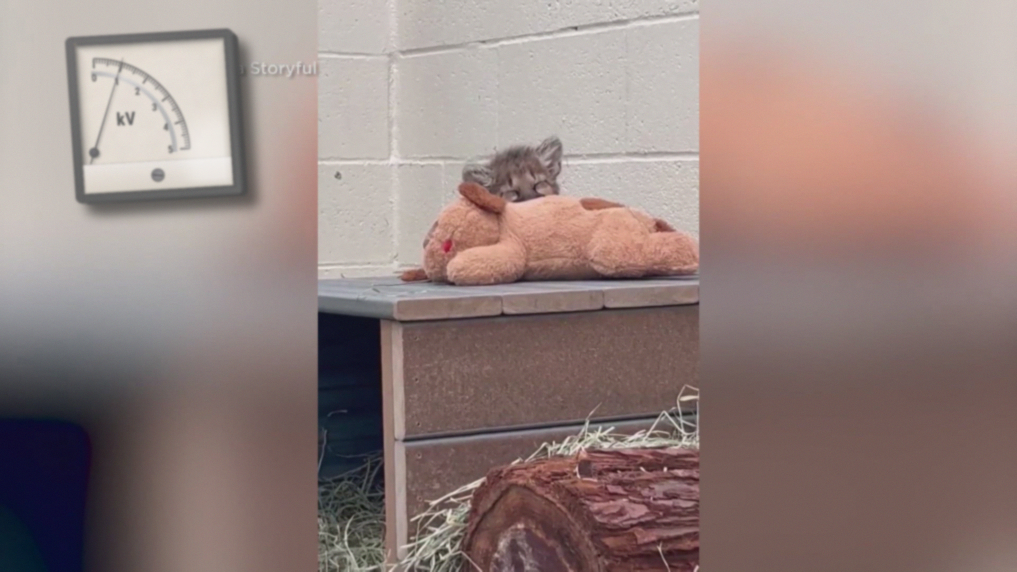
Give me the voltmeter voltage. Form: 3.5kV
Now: 1kV
